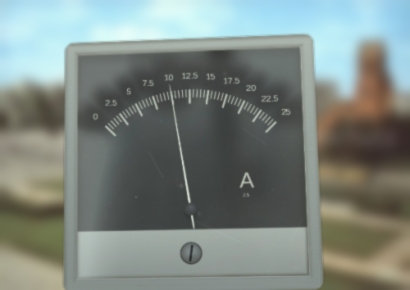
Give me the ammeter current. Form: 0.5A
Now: 10A
